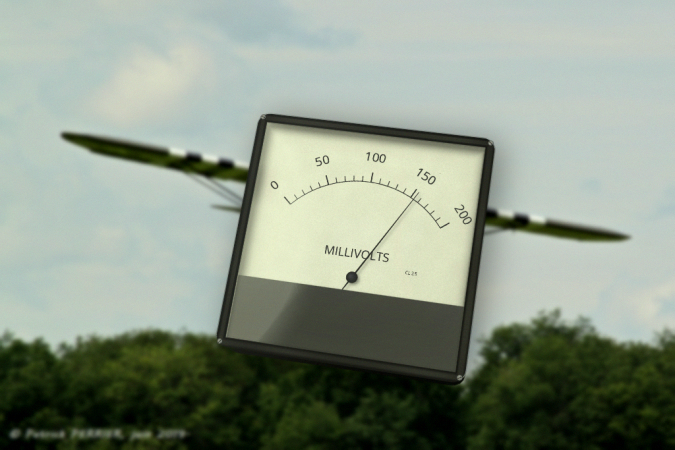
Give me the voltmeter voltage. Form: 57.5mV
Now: 155mV
